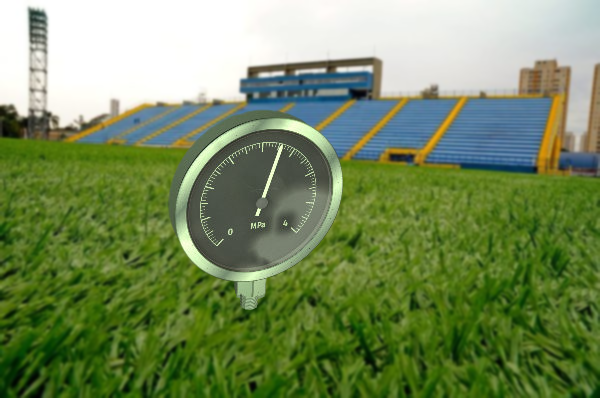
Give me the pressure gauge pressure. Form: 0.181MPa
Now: 2.25MPa
